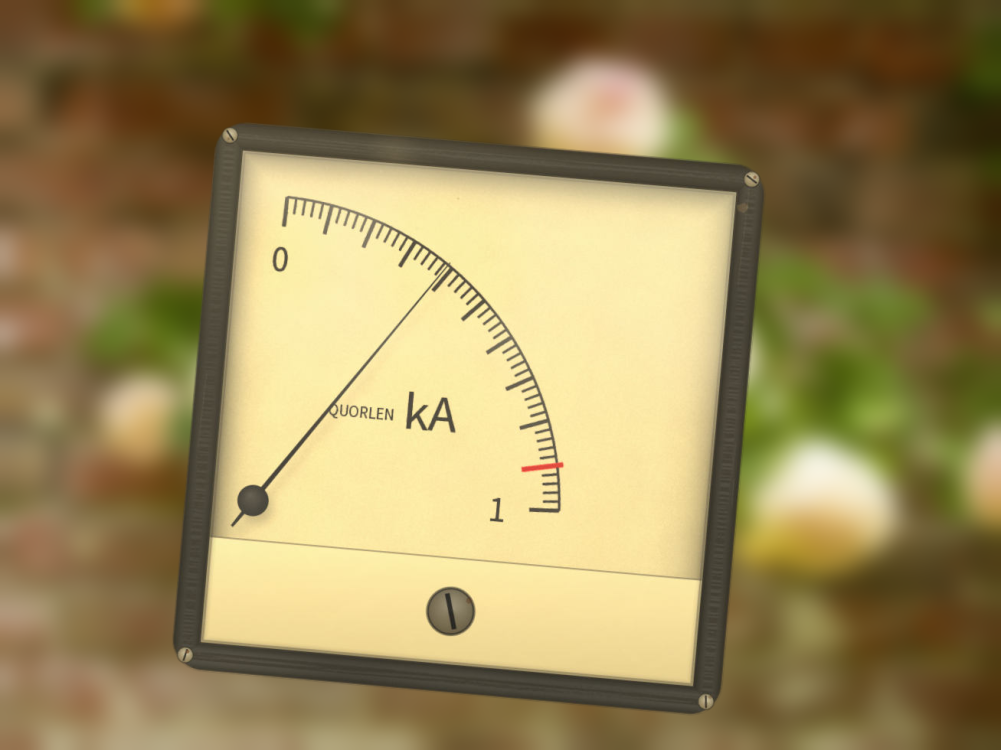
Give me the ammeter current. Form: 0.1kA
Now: 0.39kA
